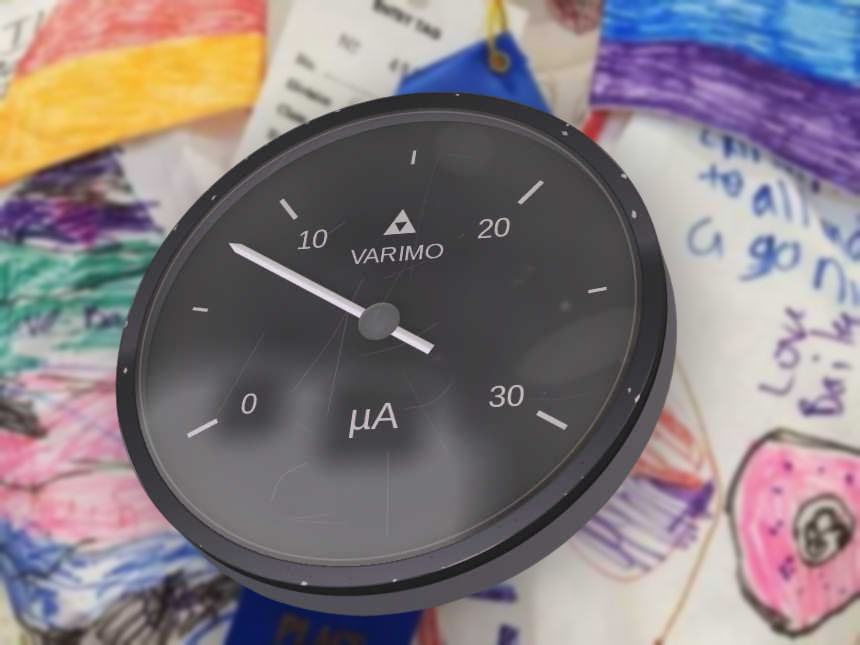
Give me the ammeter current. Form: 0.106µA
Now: 7.5µA
